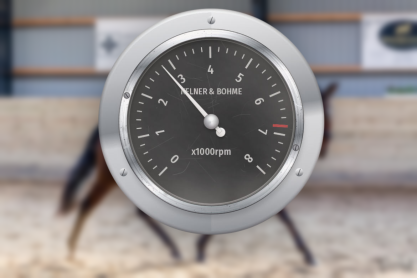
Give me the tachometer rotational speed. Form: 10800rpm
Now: 2800rpm
